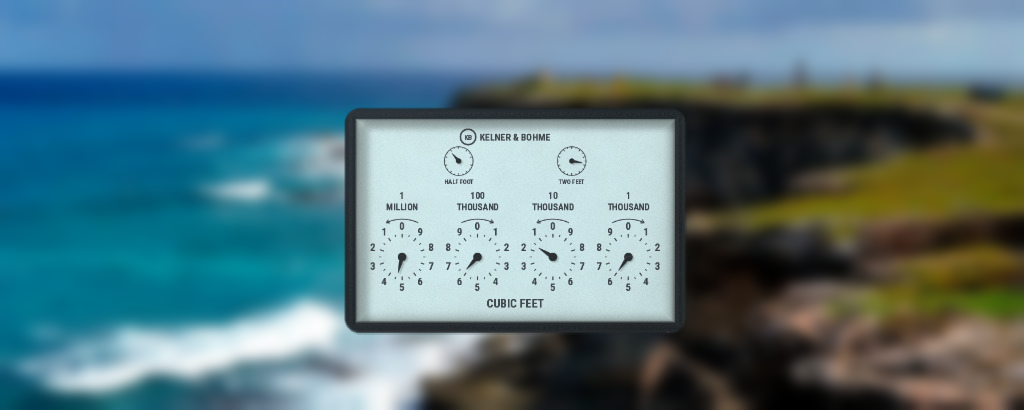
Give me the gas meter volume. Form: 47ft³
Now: 461600ft³
